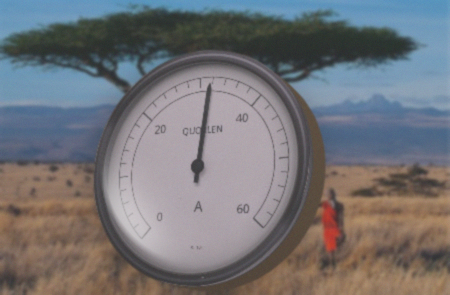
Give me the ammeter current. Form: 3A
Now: 32A
